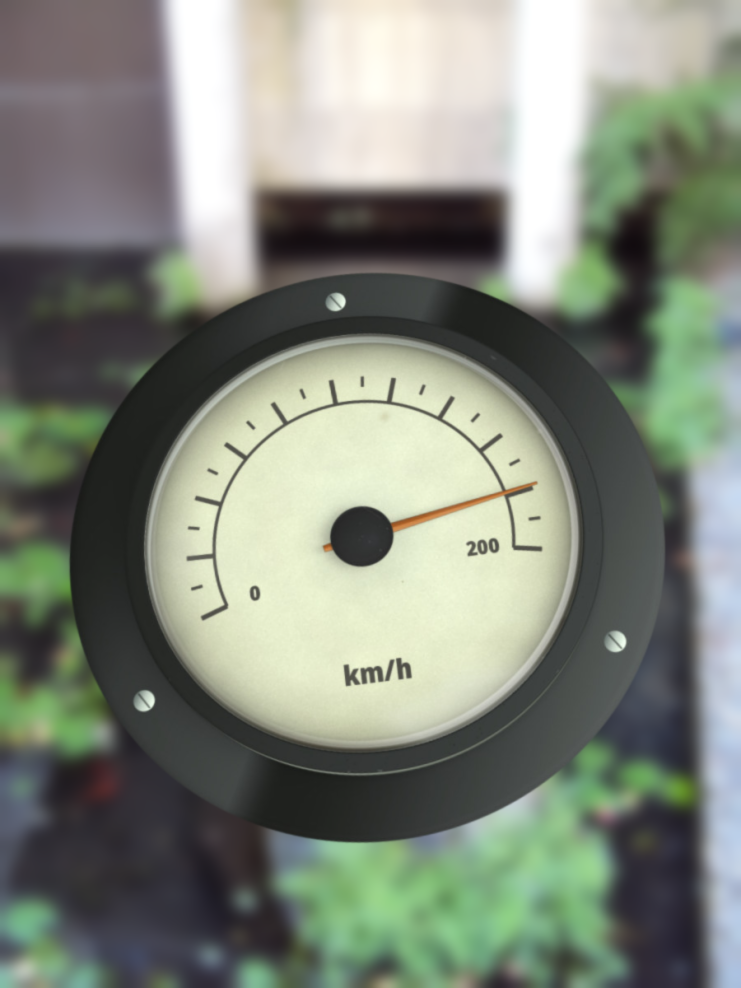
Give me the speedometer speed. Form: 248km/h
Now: 180km/h
